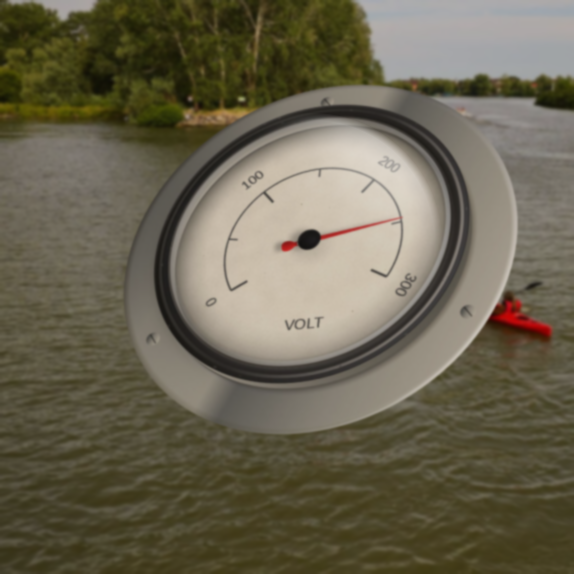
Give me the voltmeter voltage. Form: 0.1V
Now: 250V
